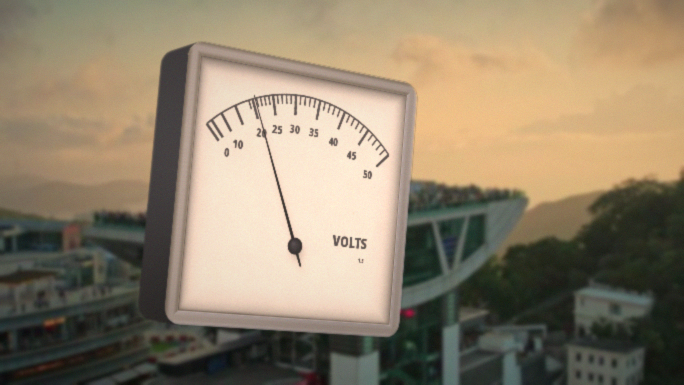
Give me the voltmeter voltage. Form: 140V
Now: 20V
